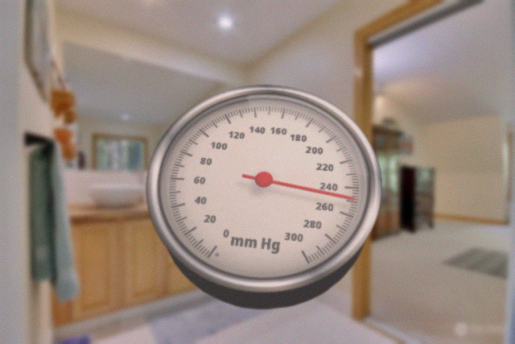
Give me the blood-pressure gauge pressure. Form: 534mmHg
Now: 250mmHg
